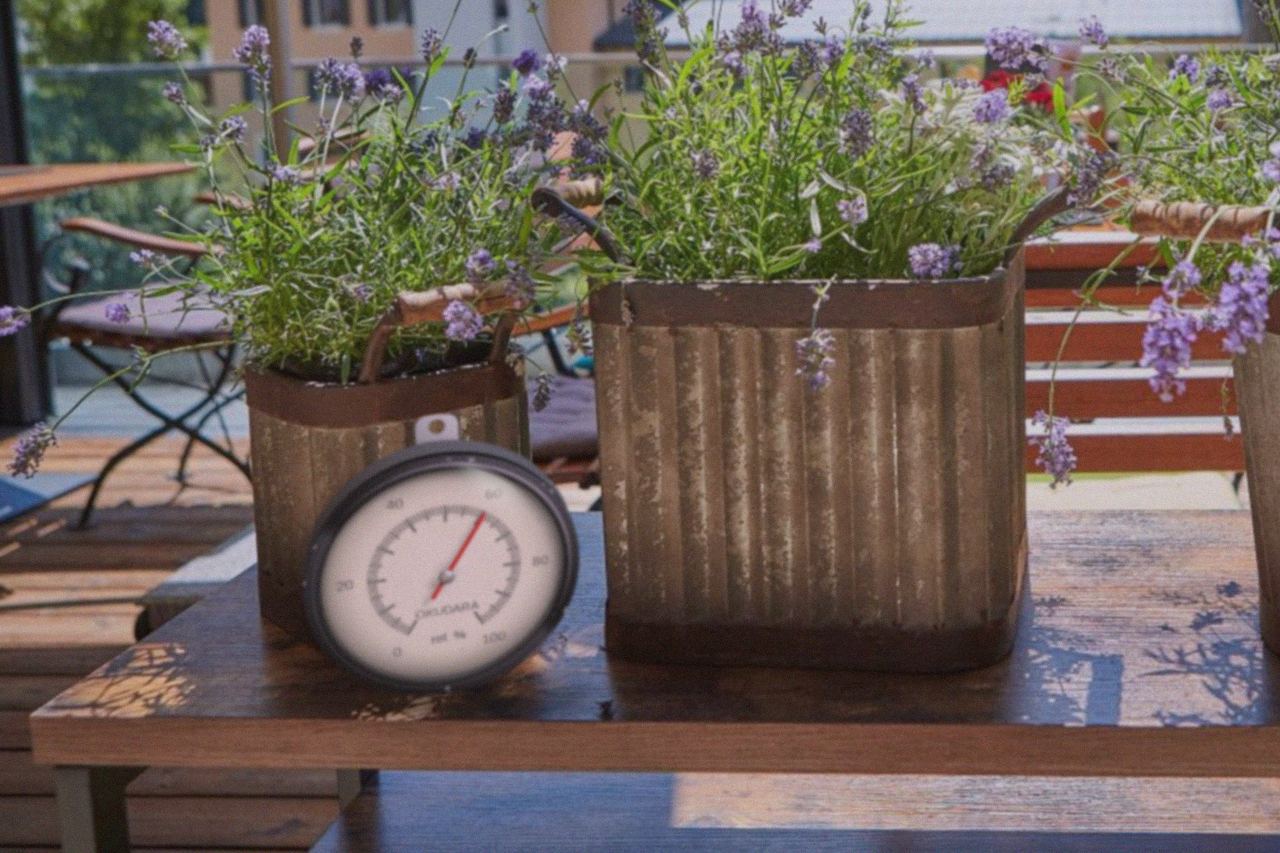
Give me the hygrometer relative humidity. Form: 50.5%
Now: 60%
